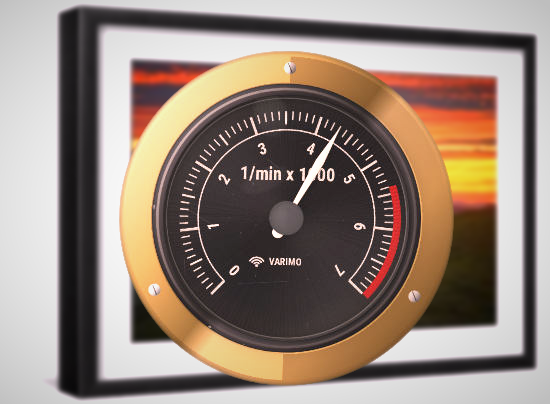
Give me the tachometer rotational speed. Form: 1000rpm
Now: 4300rpm
